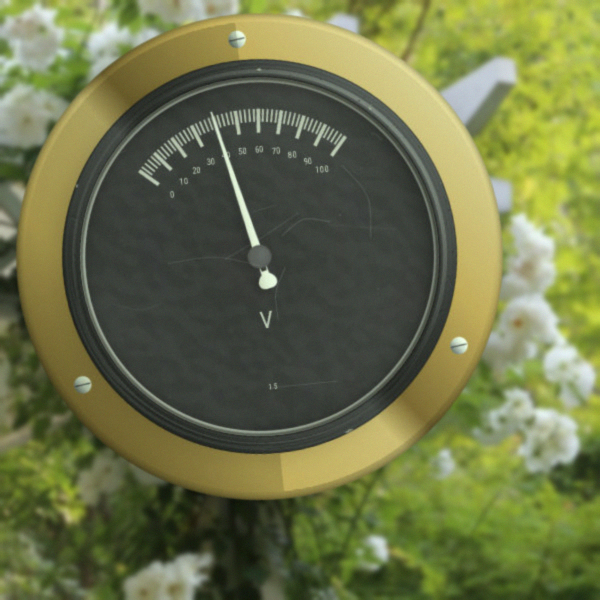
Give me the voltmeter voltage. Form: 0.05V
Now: 40V
